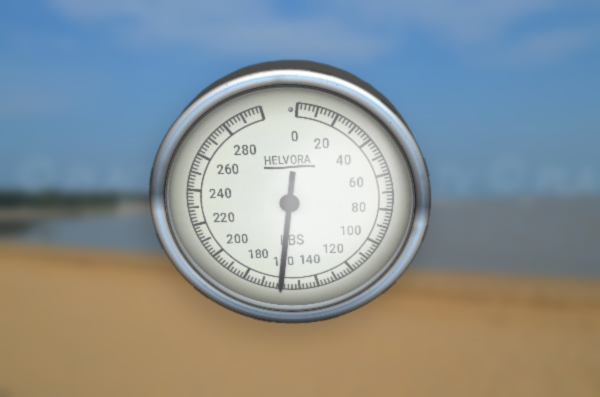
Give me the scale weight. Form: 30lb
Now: 160lb
